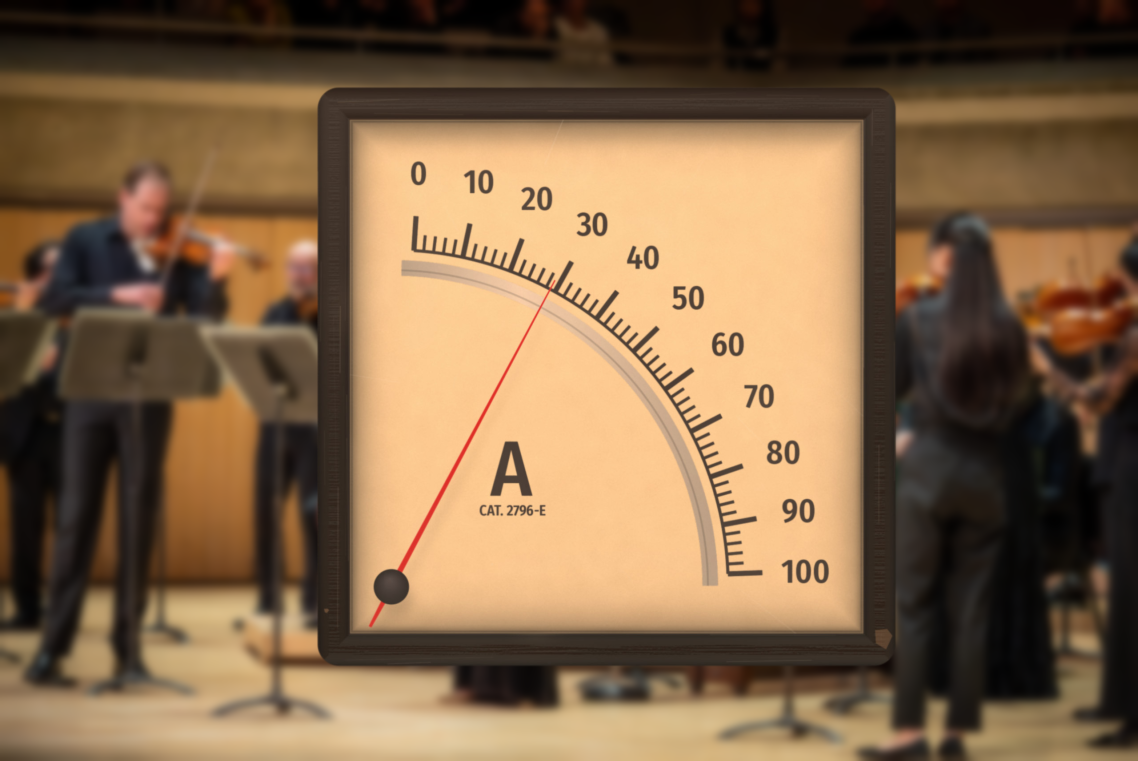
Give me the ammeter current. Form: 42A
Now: 29A
